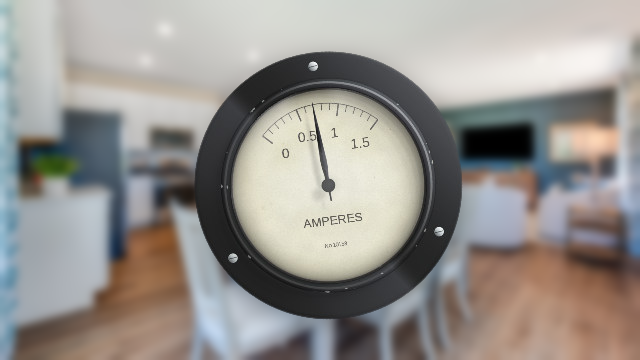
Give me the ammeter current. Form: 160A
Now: 0.7A
